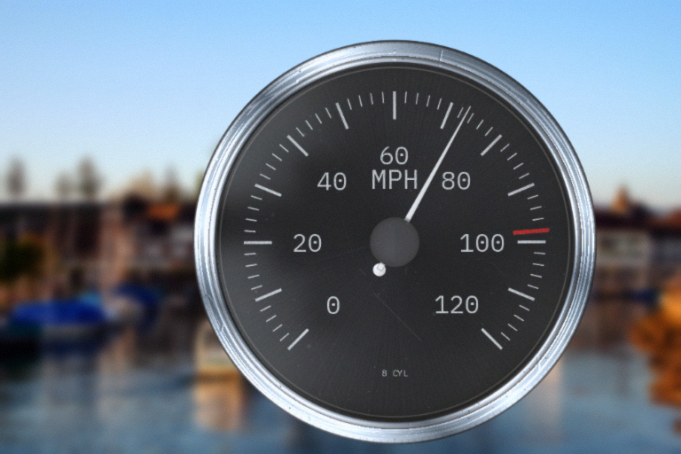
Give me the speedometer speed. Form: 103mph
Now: 73mph
